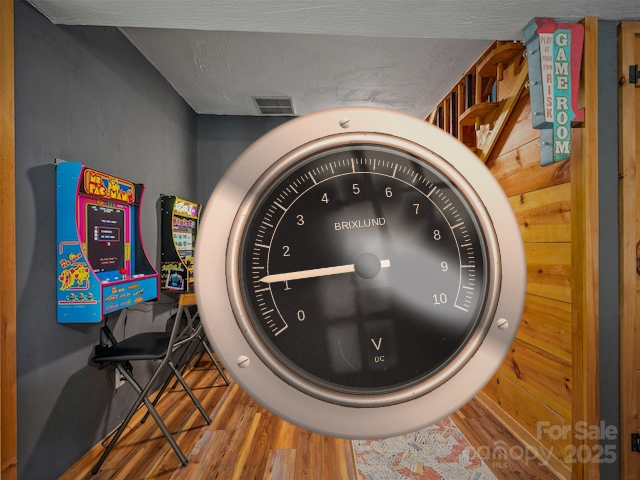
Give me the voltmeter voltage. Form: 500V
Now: 1.2V
